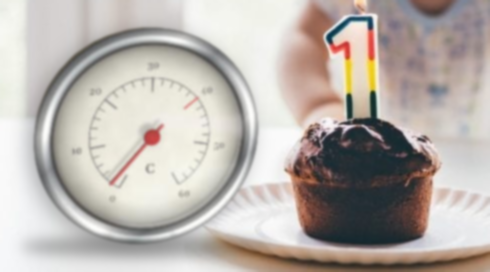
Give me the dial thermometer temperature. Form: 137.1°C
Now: 2°C
